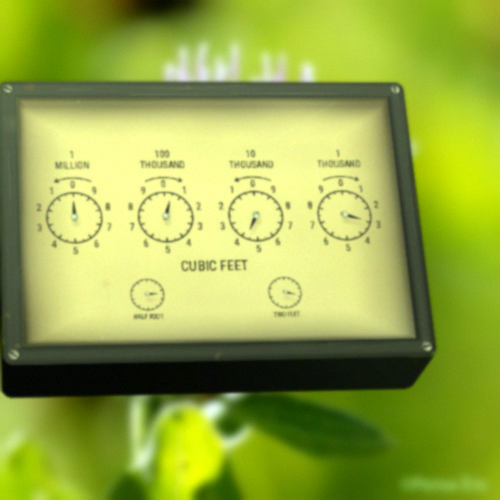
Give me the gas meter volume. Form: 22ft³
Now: 4300ft³
